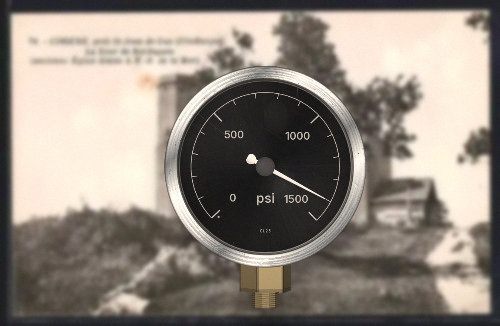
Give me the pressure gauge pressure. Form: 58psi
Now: 1400psi
